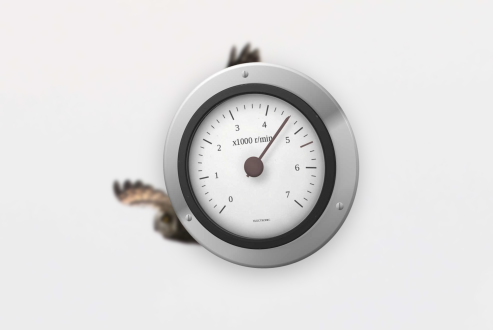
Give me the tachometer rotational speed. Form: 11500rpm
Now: 4600rpm
